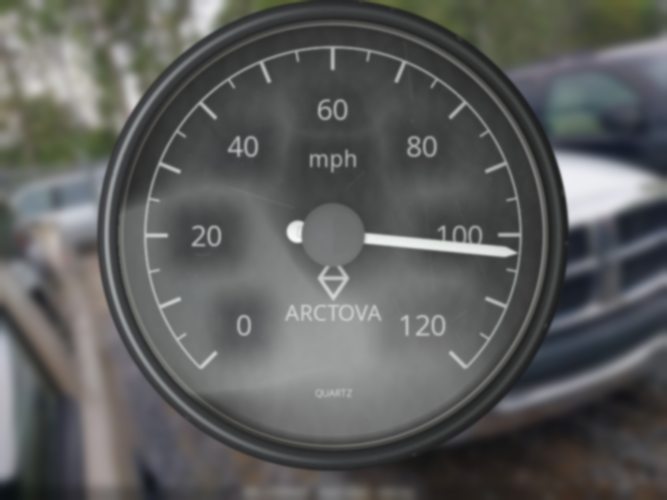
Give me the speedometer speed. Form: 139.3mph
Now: 102.5mph
